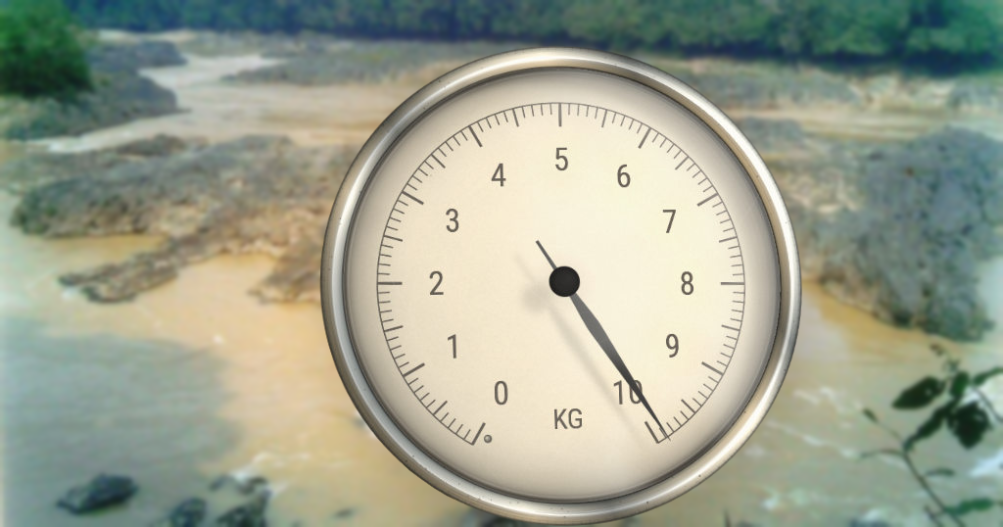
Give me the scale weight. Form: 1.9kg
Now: 9.9kg
